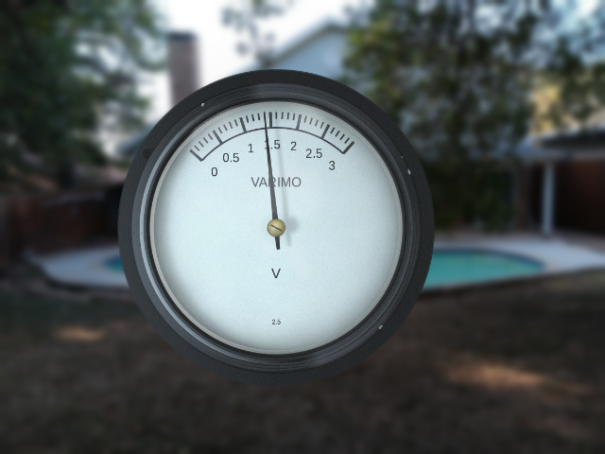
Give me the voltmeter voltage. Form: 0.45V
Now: 1.4V
